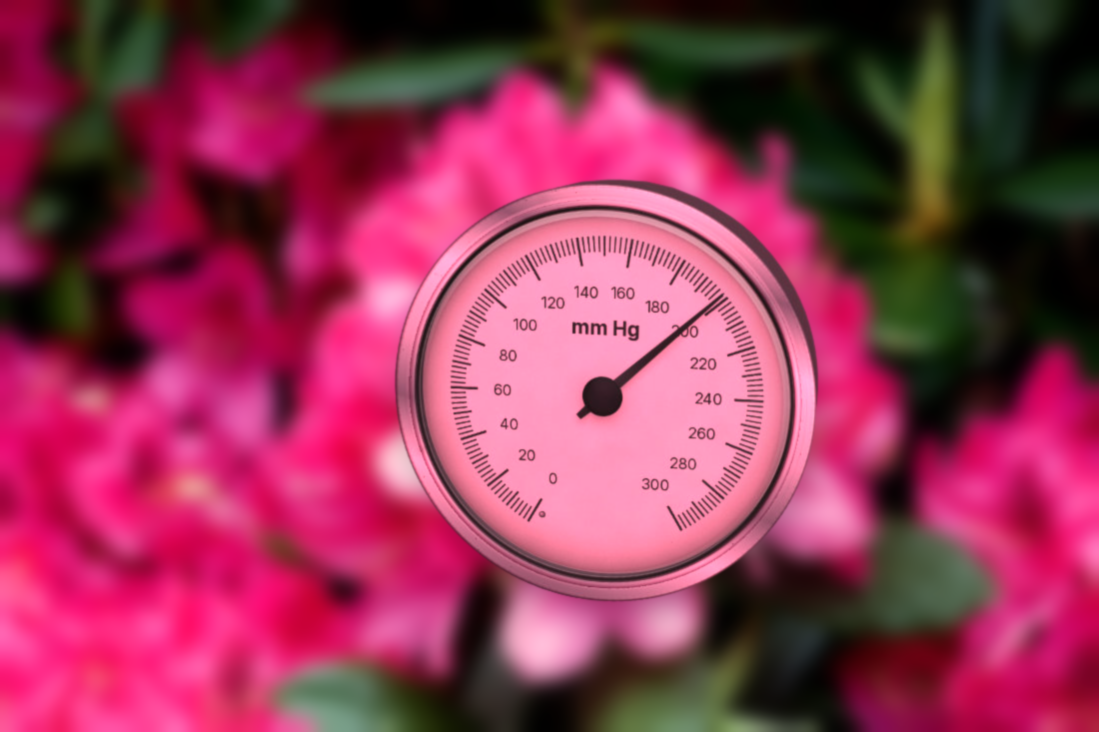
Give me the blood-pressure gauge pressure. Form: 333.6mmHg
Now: 198mmHg
